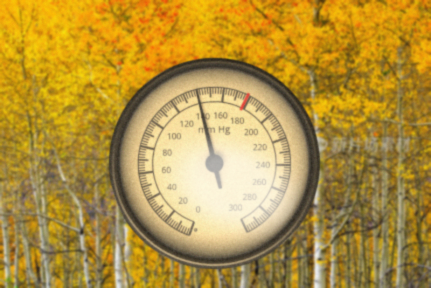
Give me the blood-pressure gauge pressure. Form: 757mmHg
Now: 140mmHg
